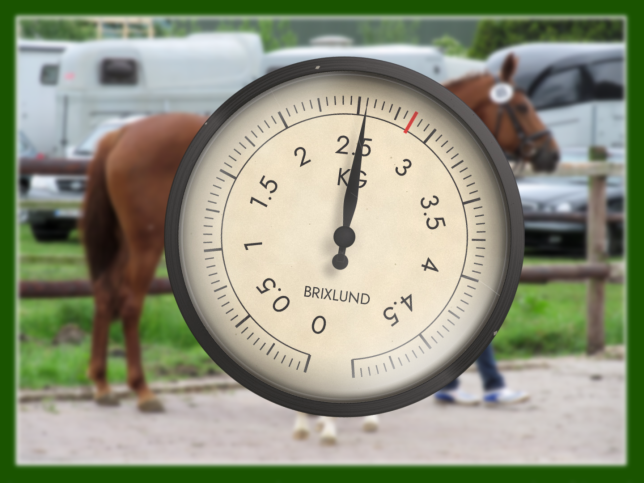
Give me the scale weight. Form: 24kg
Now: 2.55kg
